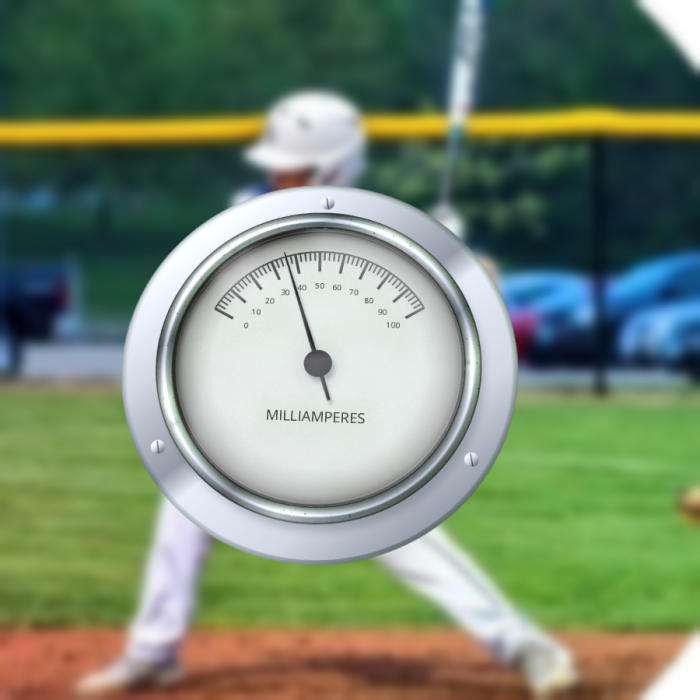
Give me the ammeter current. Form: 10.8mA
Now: 36mA
